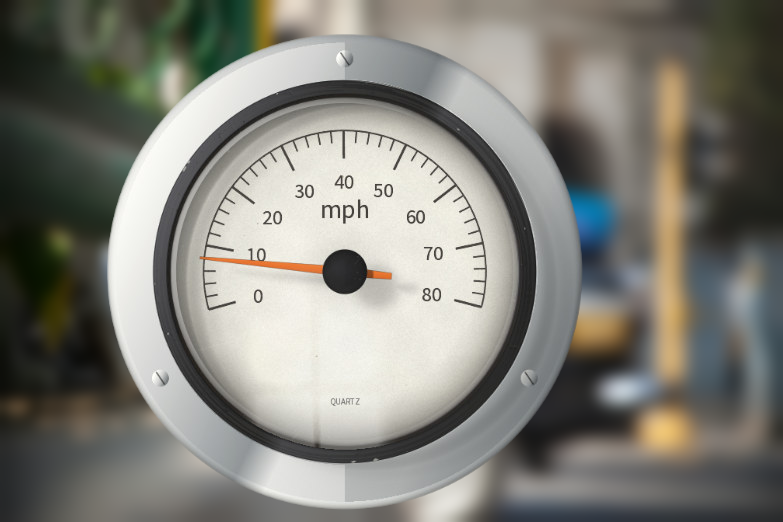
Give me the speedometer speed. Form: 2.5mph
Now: 8mph
